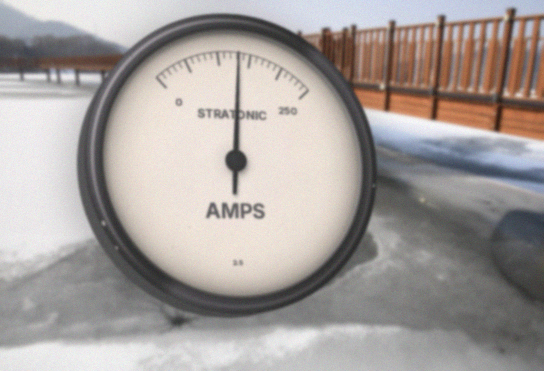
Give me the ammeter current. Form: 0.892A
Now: 130A
